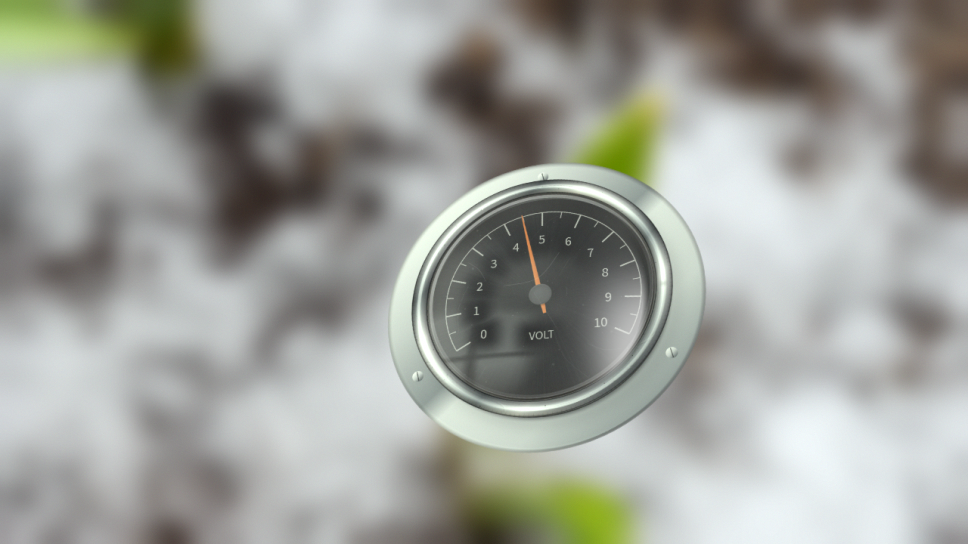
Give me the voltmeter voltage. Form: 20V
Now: 4.5V
